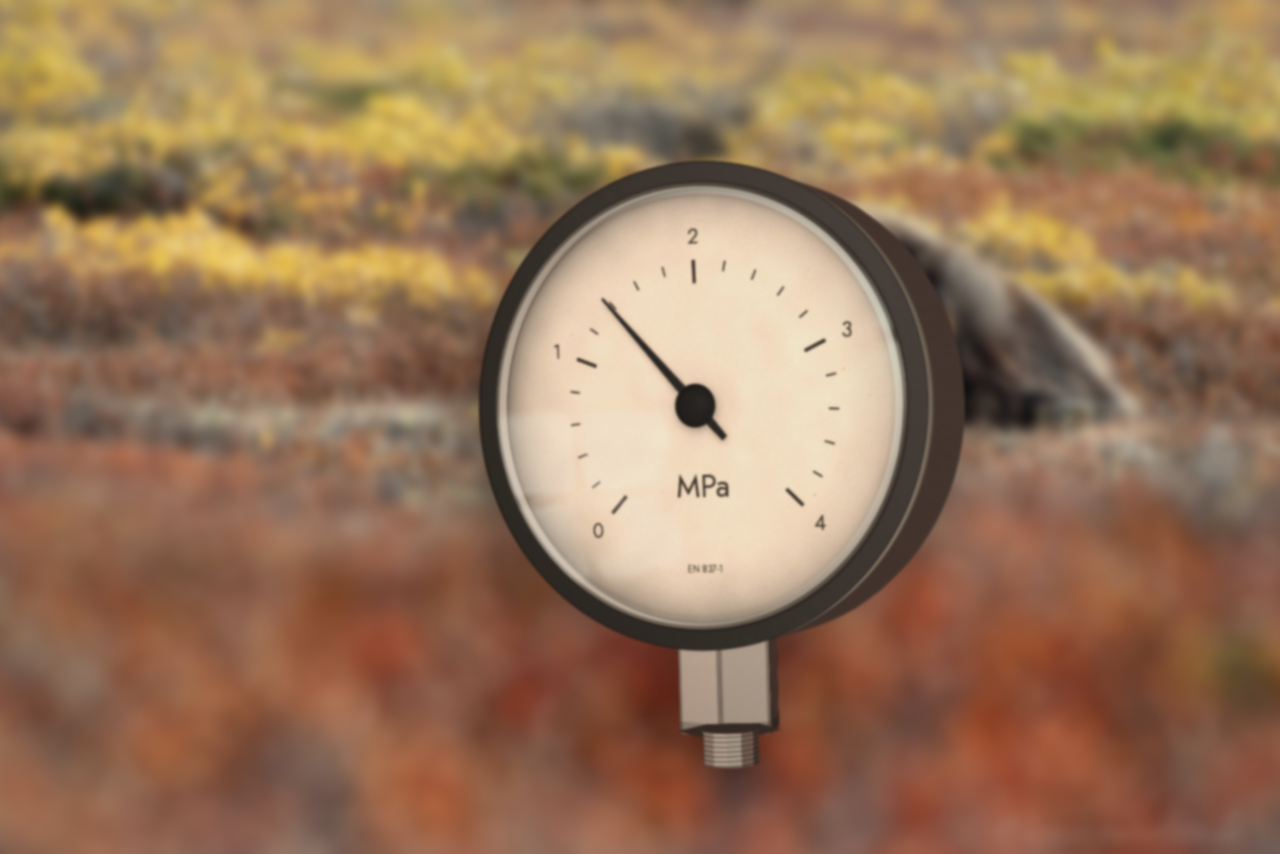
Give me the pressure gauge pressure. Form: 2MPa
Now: 1.4MPa
